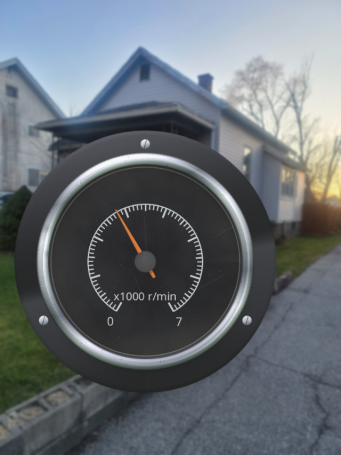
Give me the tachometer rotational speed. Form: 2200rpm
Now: 2800rpm
